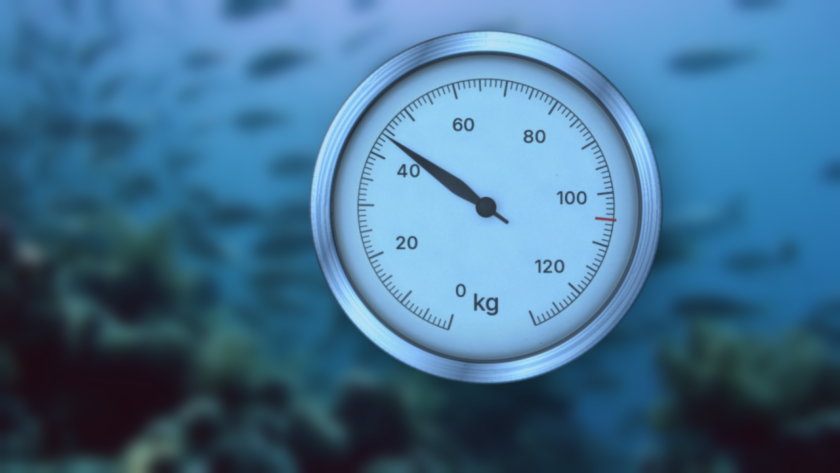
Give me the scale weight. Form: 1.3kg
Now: 44kg
